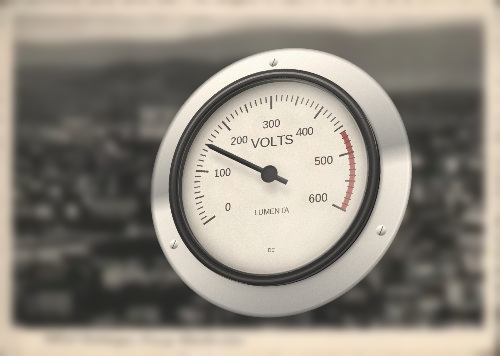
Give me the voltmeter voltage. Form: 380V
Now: 150V
